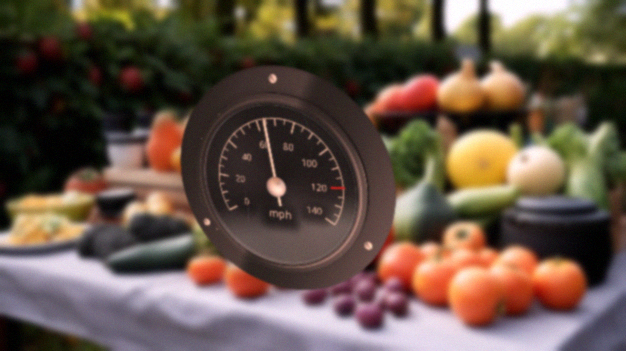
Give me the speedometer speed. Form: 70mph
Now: 65mph
